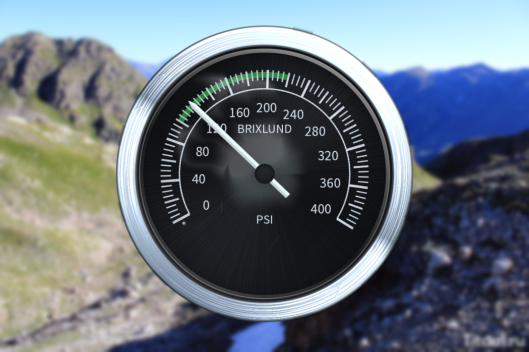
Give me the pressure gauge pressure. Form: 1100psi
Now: 120psi
